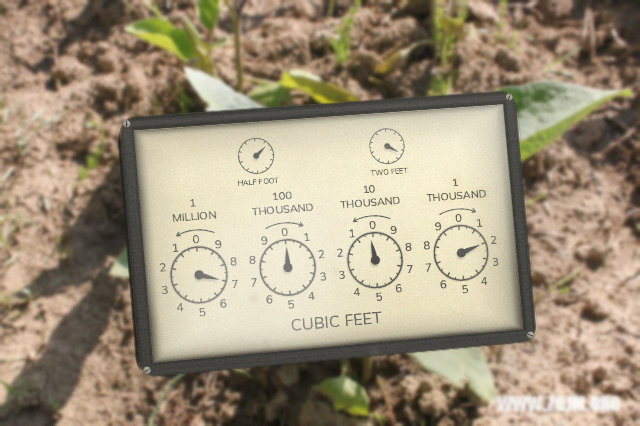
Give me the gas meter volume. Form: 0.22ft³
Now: 700200ft³
